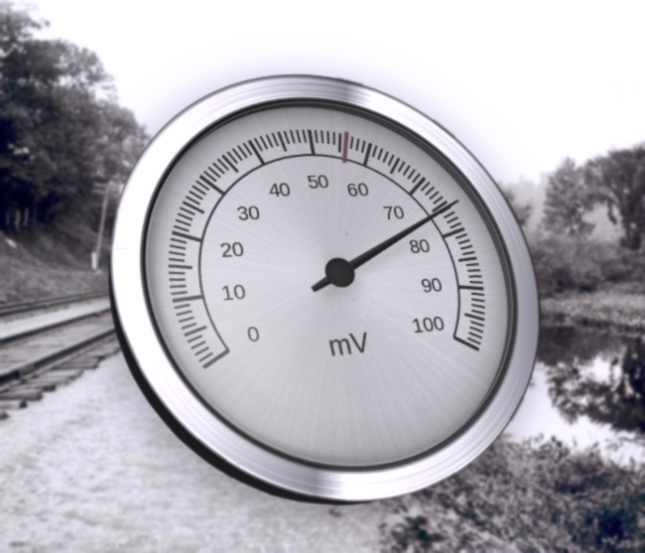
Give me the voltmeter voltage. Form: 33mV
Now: 76mV
